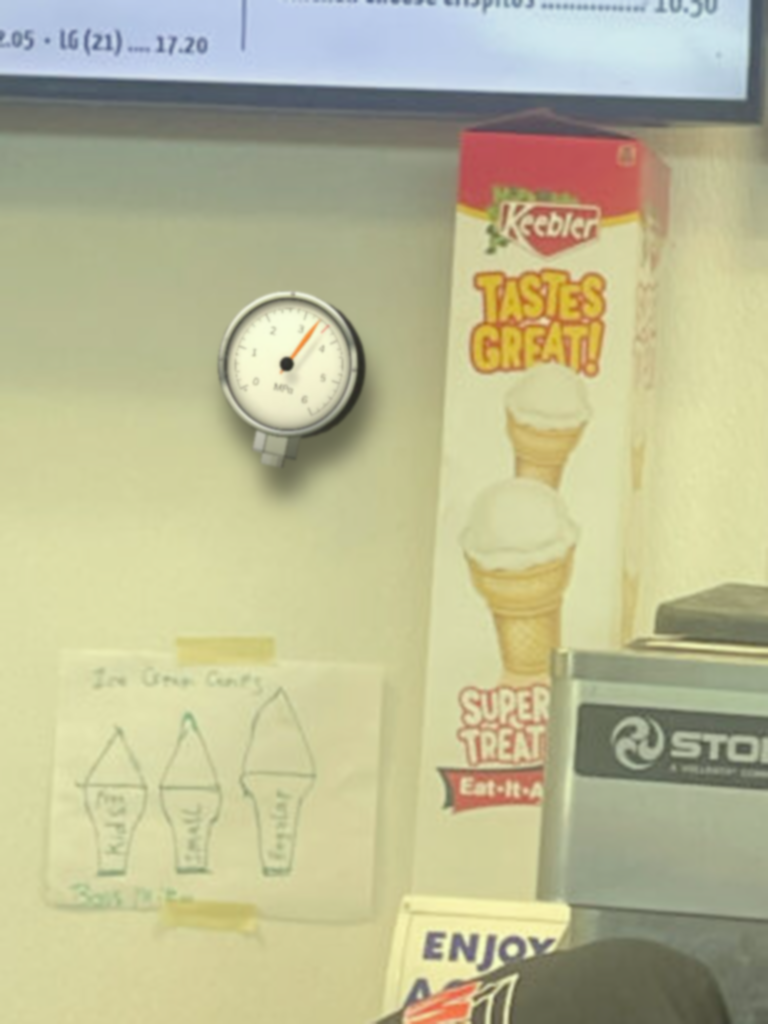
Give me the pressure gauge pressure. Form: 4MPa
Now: 3.4MPa
